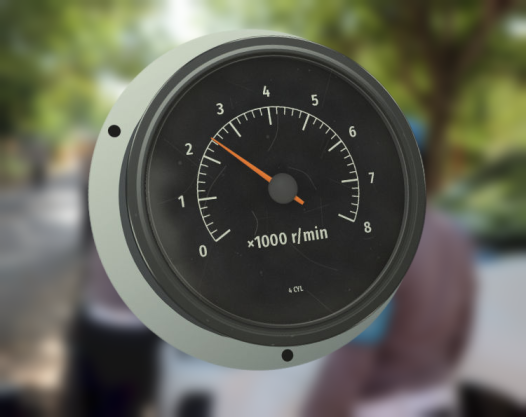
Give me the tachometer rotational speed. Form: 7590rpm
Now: 2400rpm
